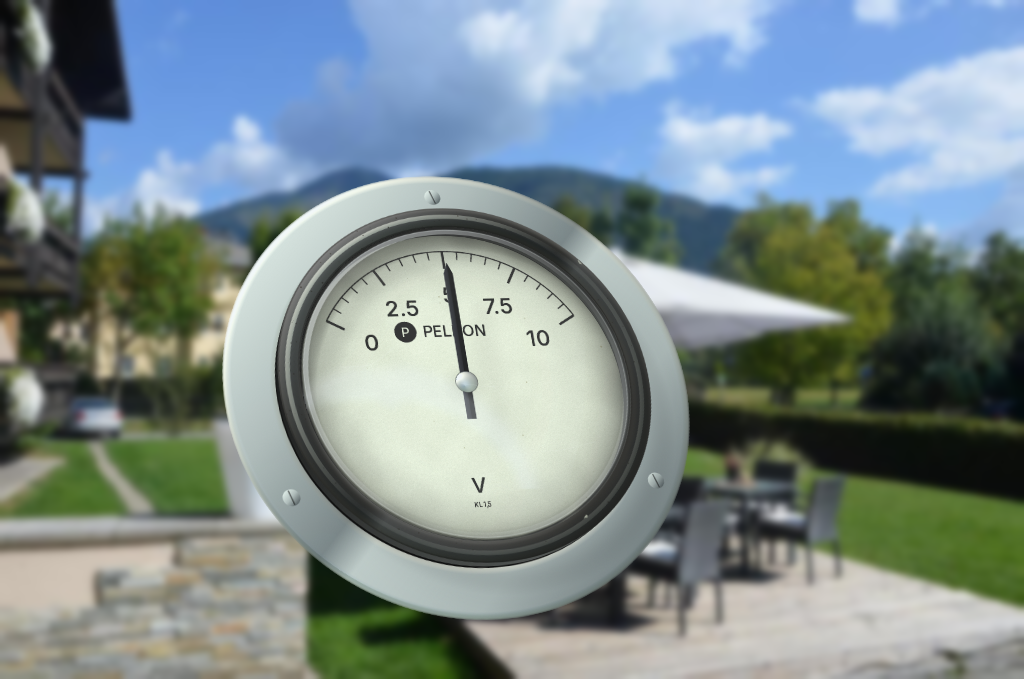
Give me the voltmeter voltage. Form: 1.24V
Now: 5V
